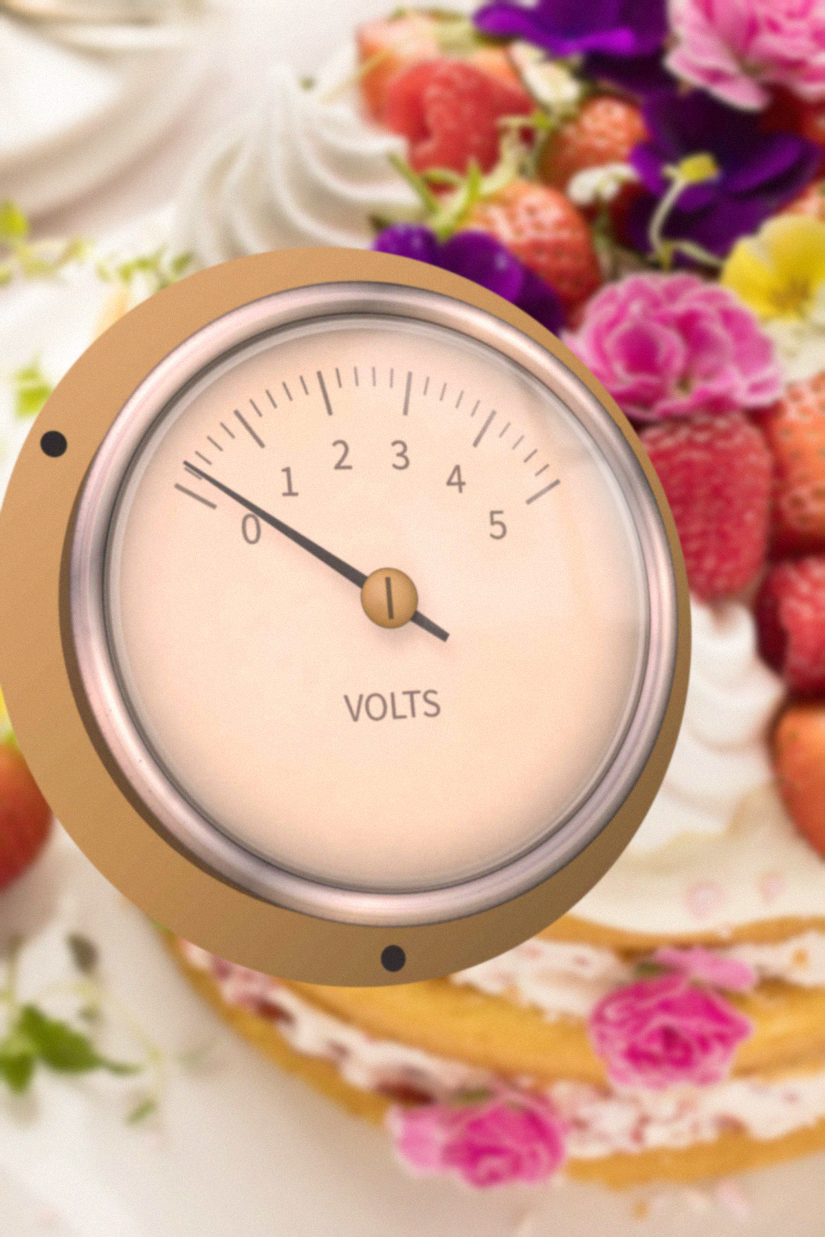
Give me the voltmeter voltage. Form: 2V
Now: 0.2V
